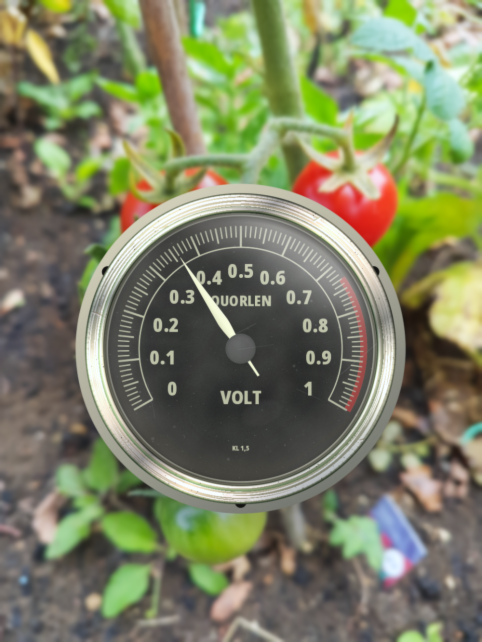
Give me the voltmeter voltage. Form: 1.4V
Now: 0.36V
